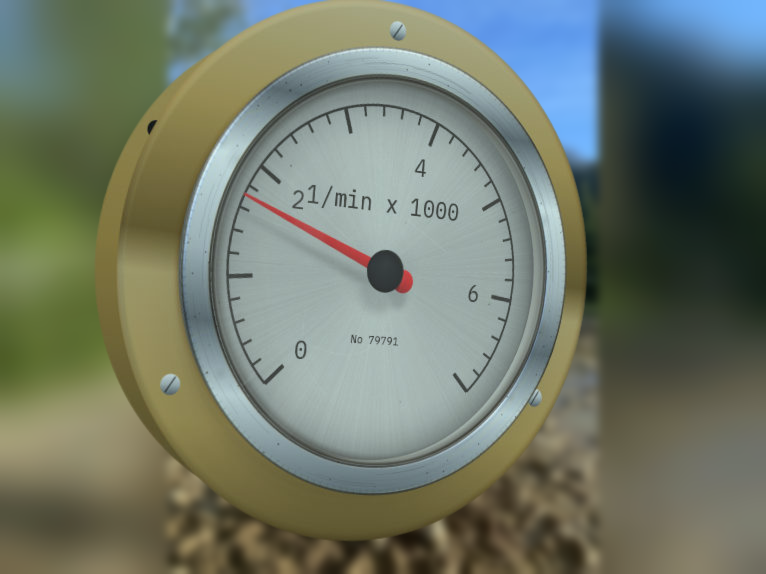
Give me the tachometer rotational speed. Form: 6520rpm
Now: 1700rpm
